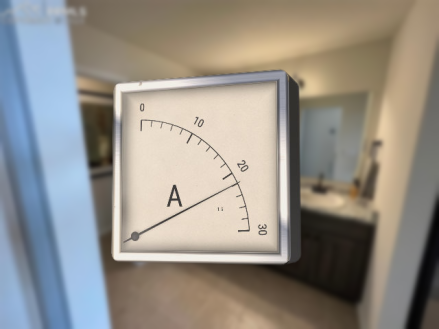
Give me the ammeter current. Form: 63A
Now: 22A
